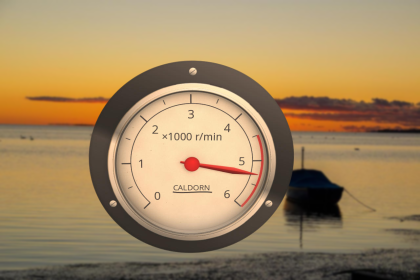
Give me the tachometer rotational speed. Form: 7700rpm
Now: 5250rpm
